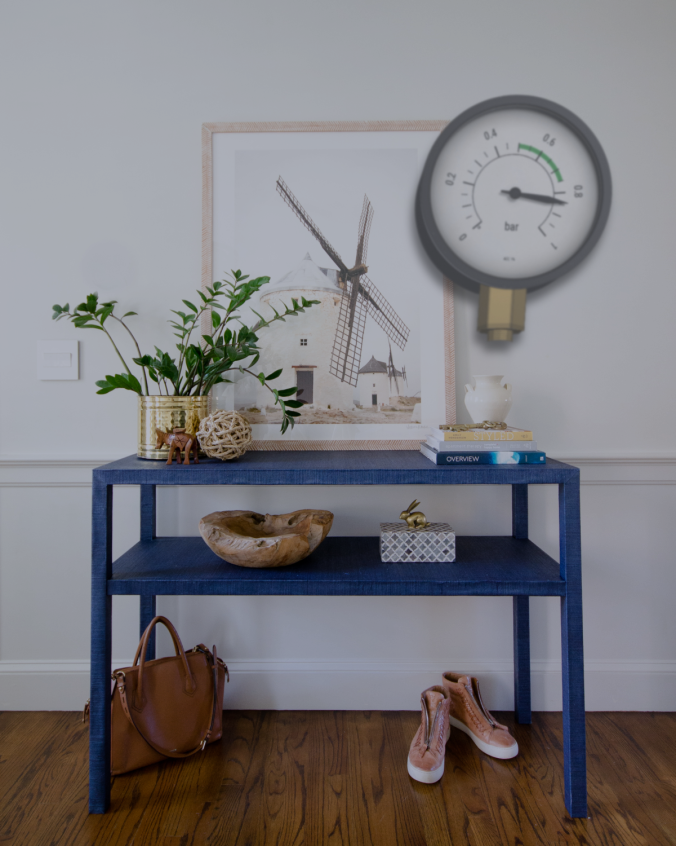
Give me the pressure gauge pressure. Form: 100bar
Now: 0.85bar
